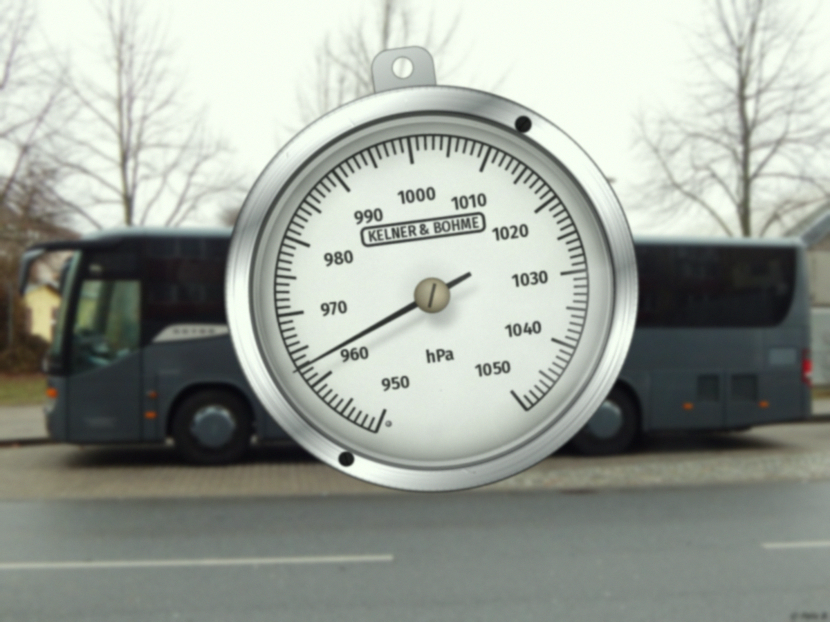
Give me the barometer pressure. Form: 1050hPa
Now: 963hPa
